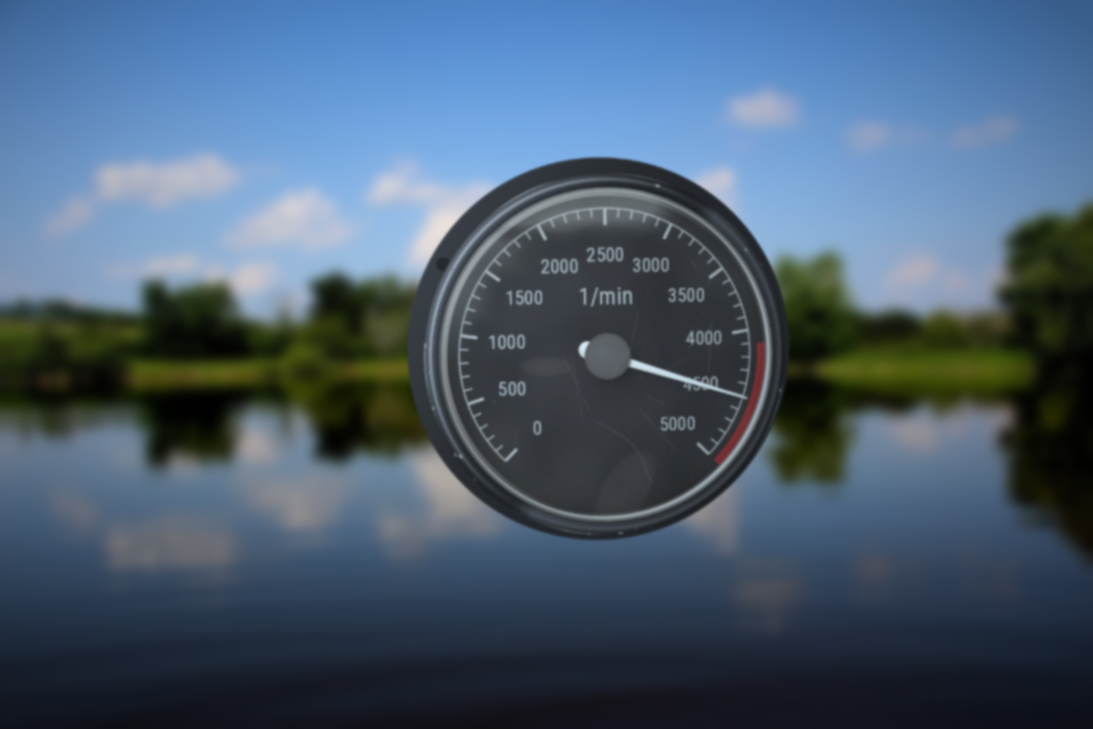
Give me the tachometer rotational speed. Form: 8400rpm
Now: 4500rpm
